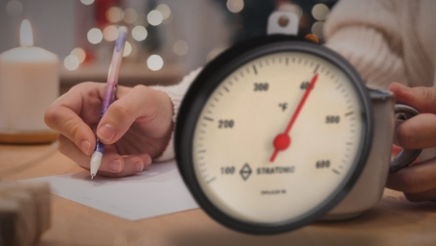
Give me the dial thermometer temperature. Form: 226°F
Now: 400°F
